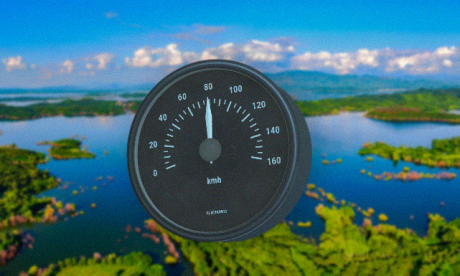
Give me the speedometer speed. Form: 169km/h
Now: 80km/h
